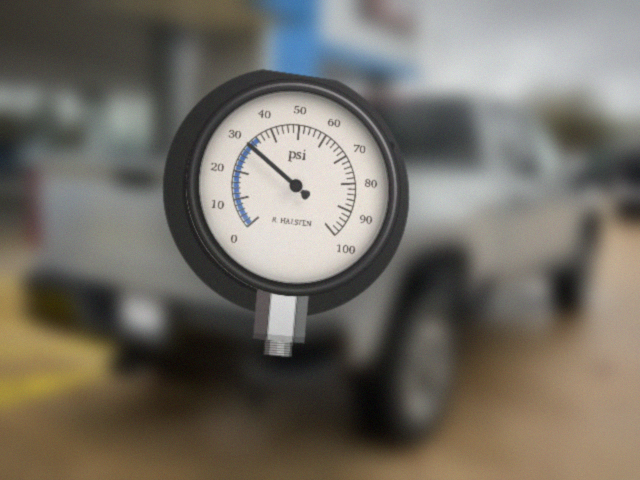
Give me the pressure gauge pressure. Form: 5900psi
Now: 30psi
